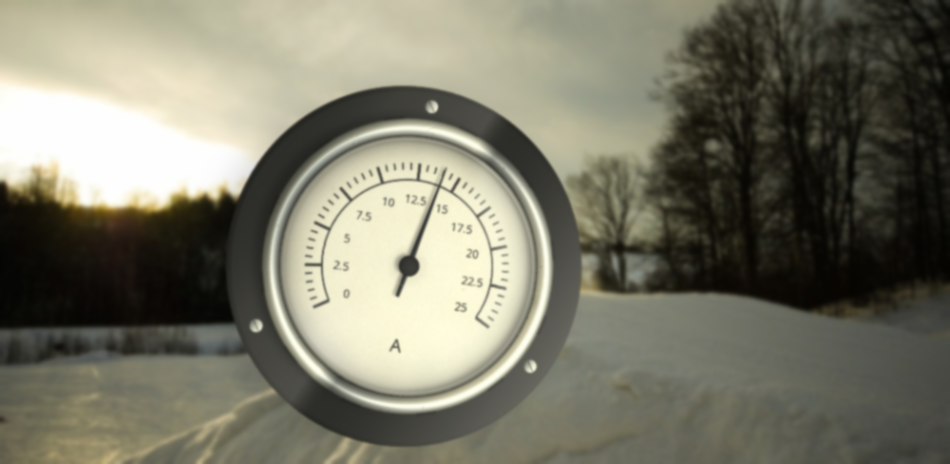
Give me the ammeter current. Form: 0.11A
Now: 14A
